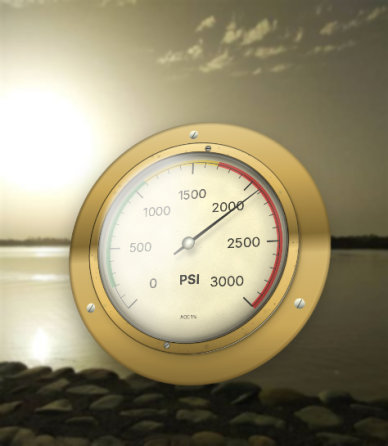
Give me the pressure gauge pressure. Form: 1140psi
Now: 2100psi
